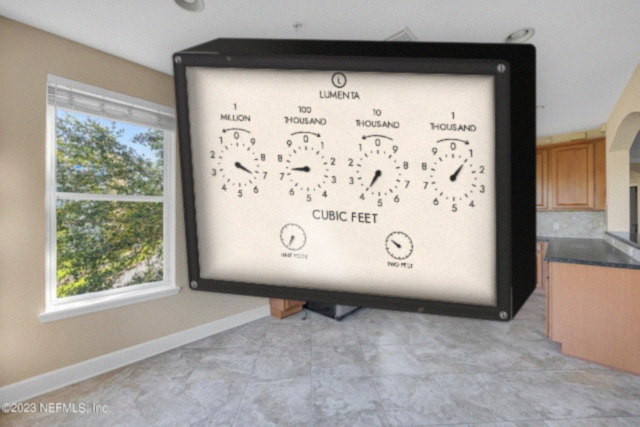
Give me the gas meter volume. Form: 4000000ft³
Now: 674100ft³
